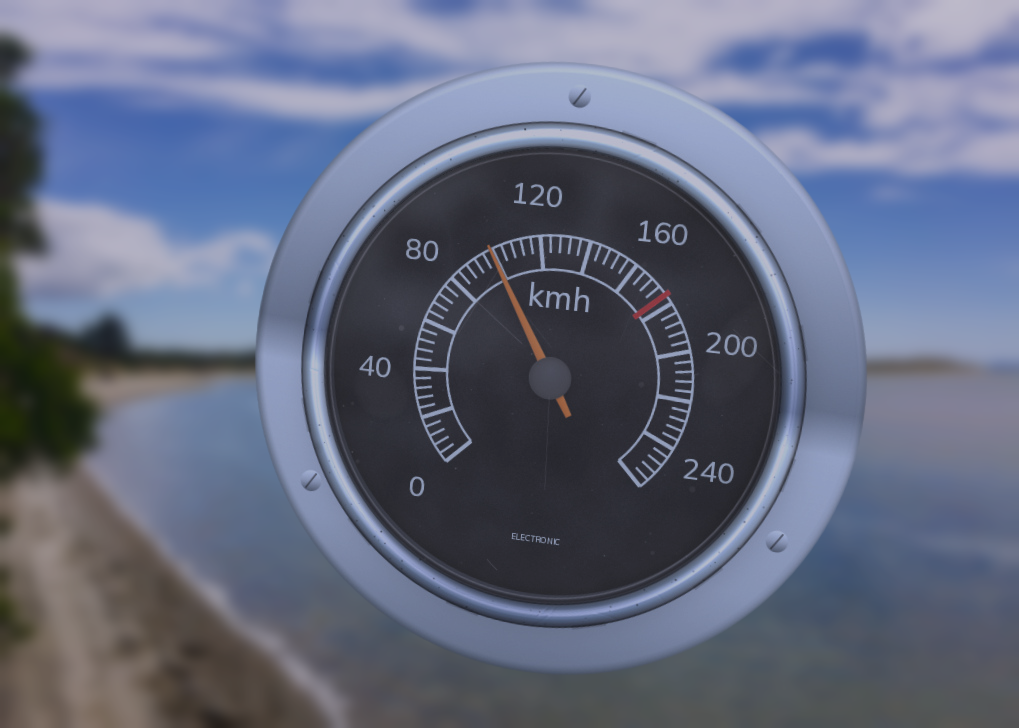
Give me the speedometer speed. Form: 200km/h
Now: 100km/h
